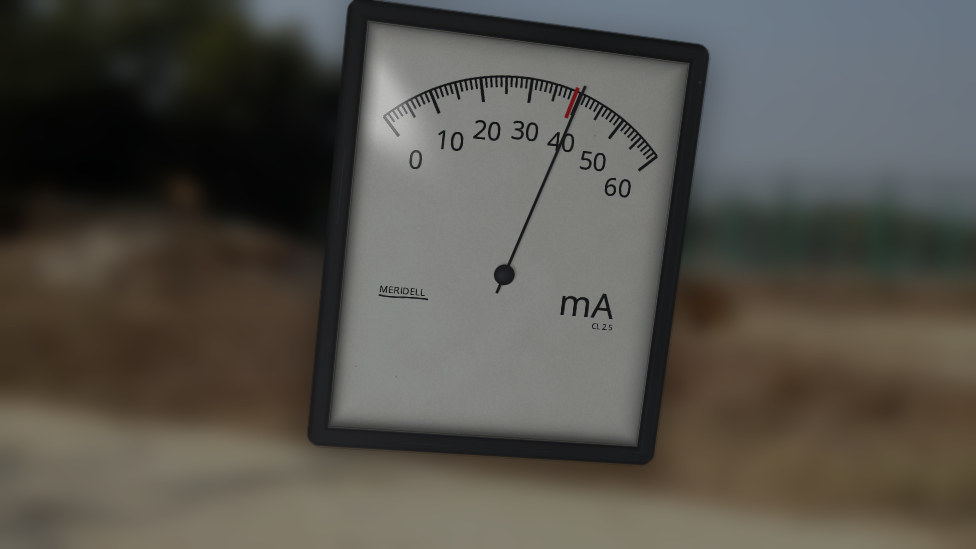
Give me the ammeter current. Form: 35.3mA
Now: 40mA
